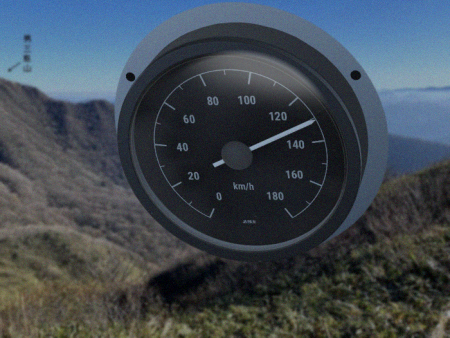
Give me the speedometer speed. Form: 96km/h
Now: 130km/h
